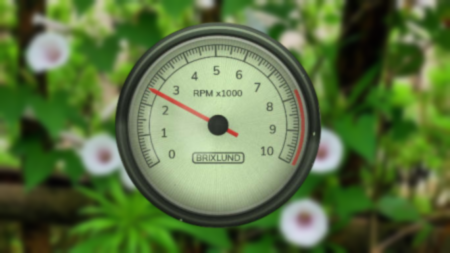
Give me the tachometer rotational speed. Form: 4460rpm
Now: 2500rpm
